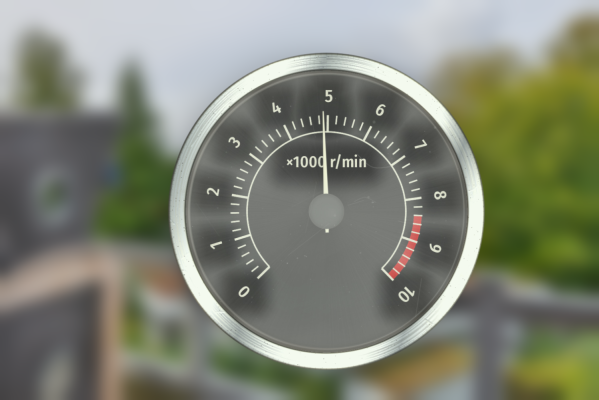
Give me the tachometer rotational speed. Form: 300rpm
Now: 4900rpm
